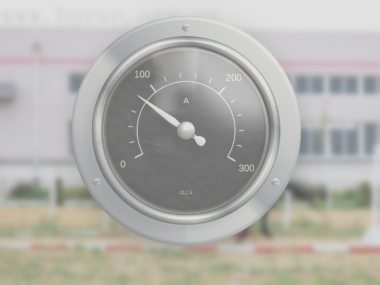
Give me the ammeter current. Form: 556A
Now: 80A
